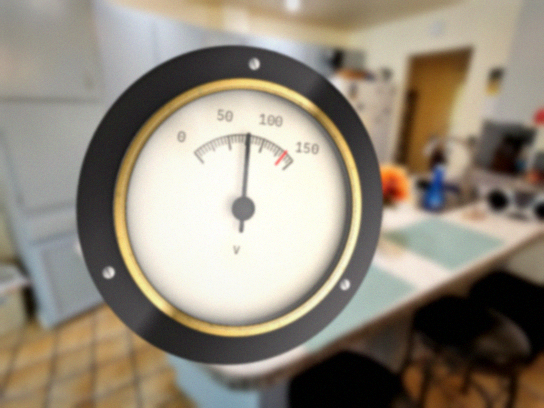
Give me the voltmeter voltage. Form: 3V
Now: 75V
